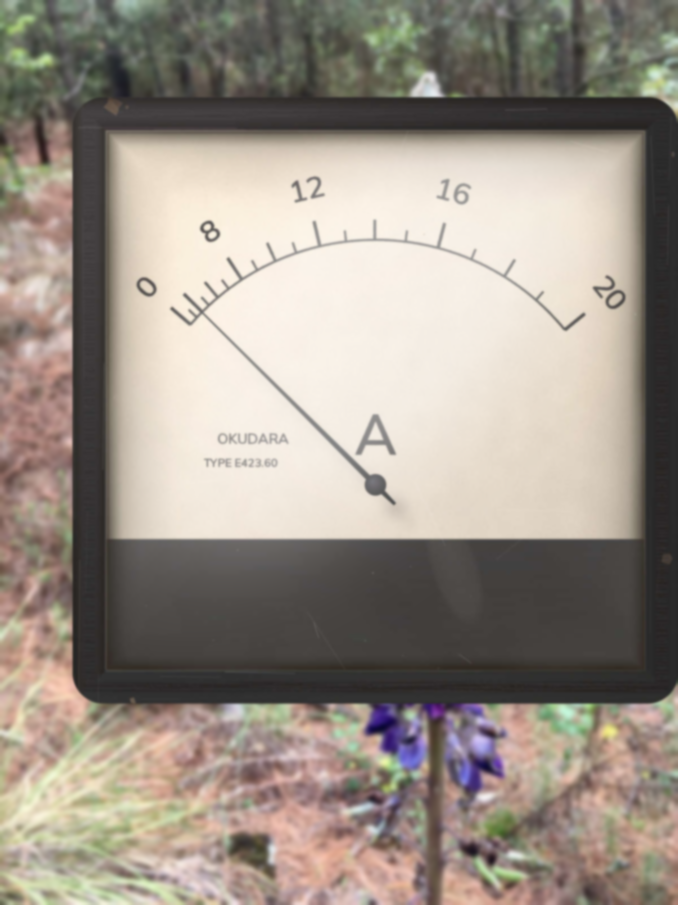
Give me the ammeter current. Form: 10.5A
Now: 4A
